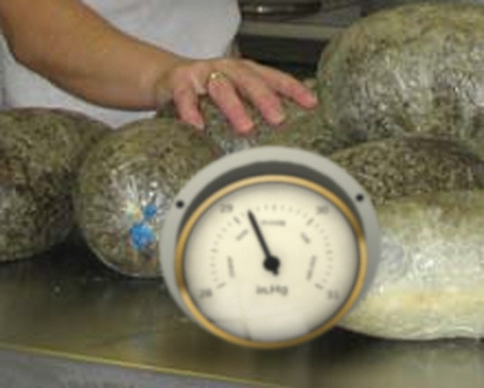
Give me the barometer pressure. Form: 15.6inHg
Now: 29.2inHg
